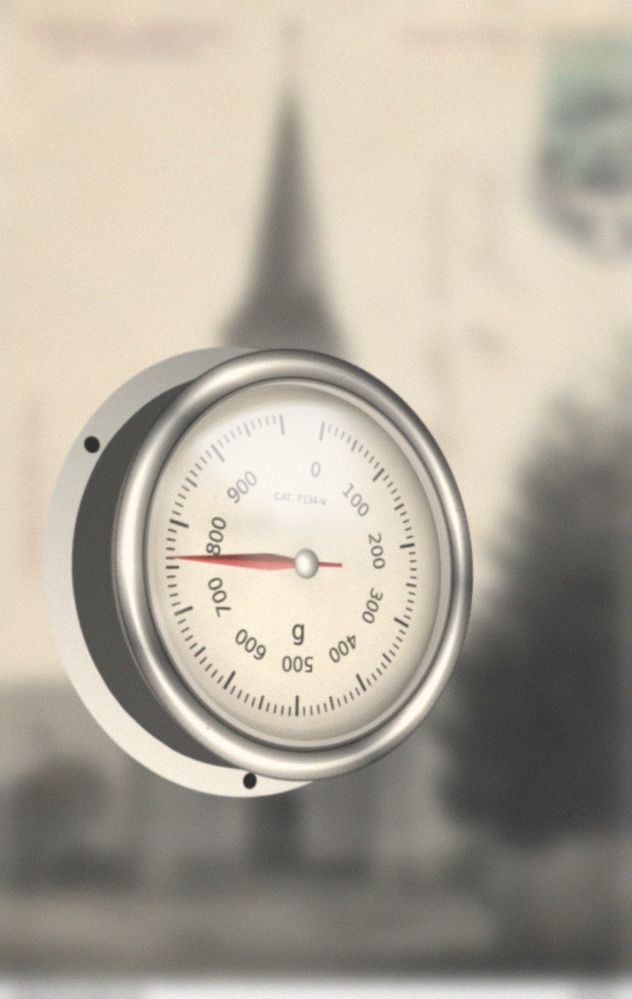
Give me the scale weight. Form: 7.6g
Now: 760g
